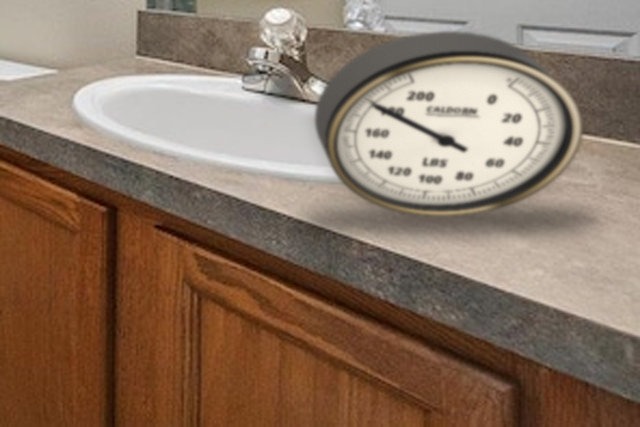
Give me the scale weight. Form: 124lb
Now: 180lb
